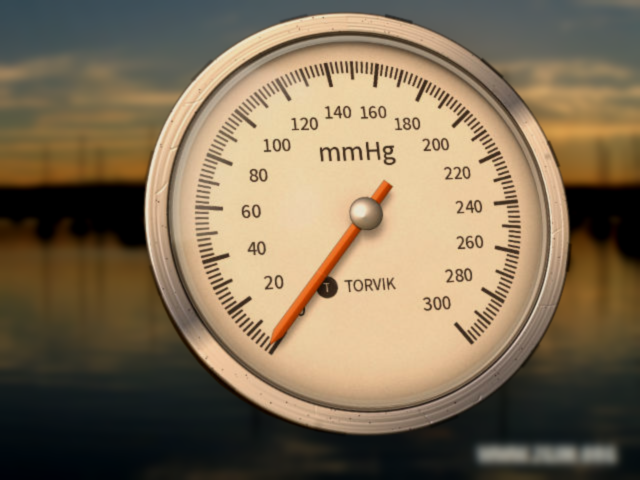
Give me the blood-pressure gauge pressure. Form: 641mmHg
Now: 2mmHg
